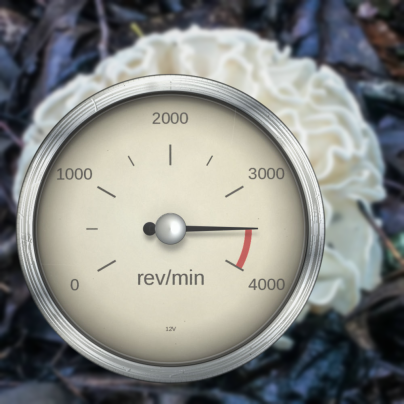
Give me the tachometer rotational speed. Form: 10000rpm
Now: 3500rpm
